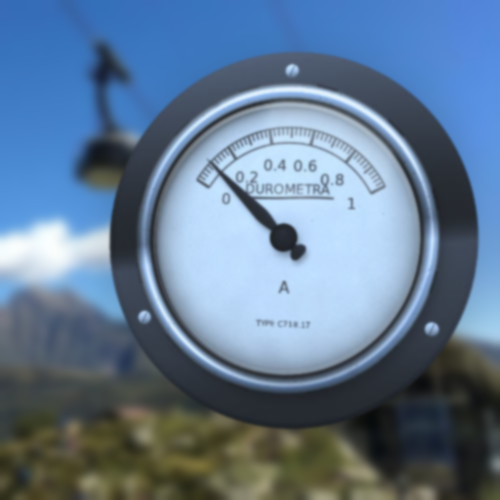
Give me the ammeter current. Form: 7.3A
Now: 0.1A
